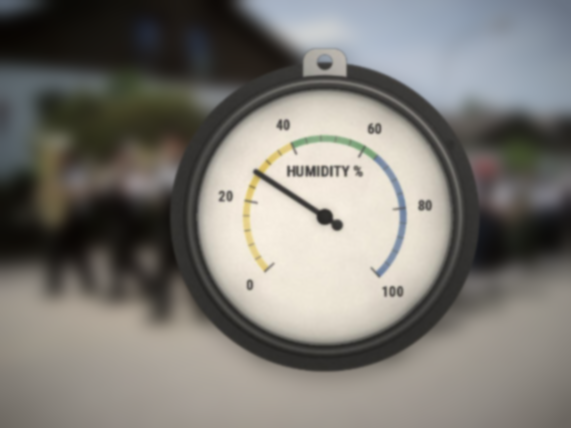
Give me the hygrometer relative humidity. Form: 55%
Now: 28%
